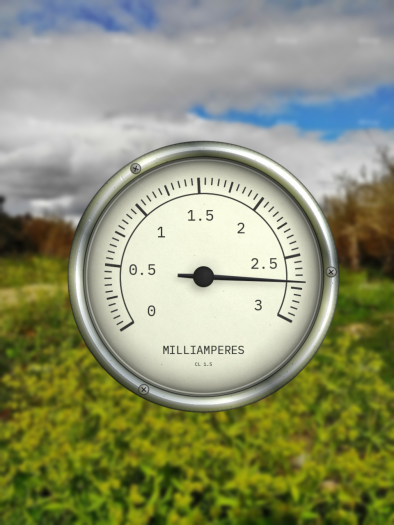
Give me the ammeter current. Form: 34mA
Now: 2.7mA
